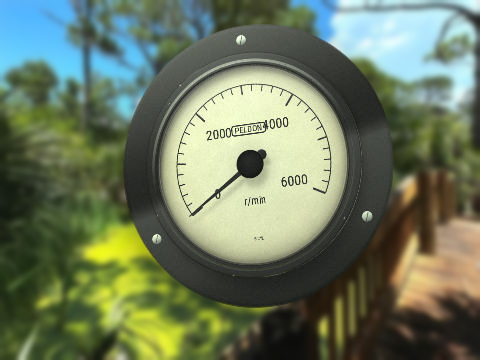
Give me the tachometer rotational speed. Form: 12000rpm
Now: 0rpm
